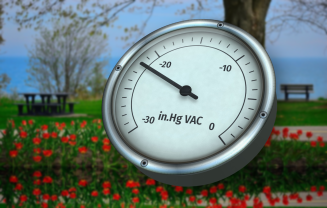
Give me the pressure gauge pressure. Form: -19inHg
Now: -22inHg
